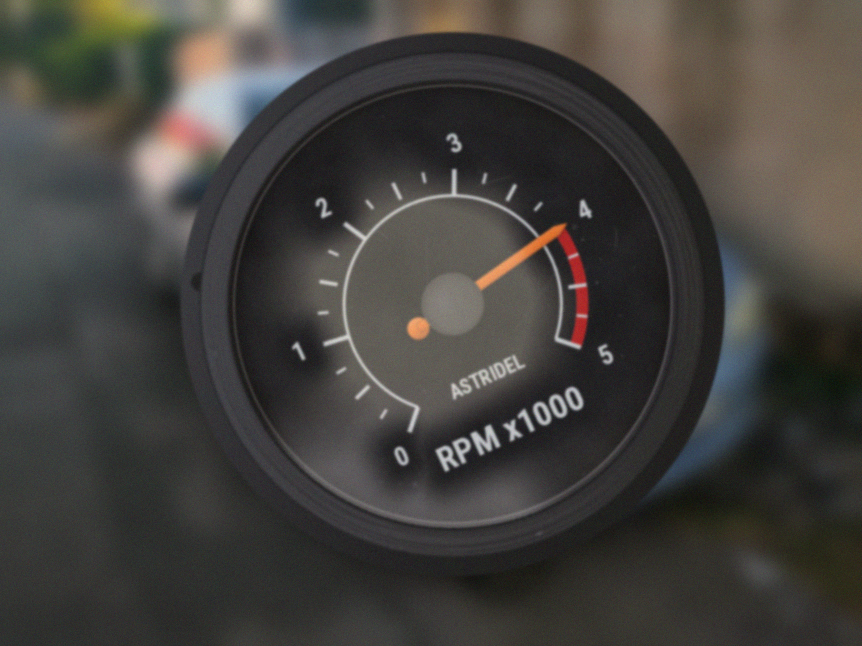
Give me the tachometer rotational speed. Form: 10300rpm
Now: 4000rpm
